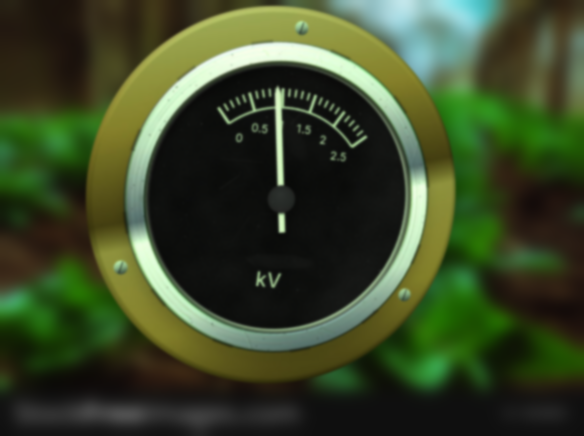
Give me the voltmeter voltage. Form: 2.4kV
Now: 0.9kV
